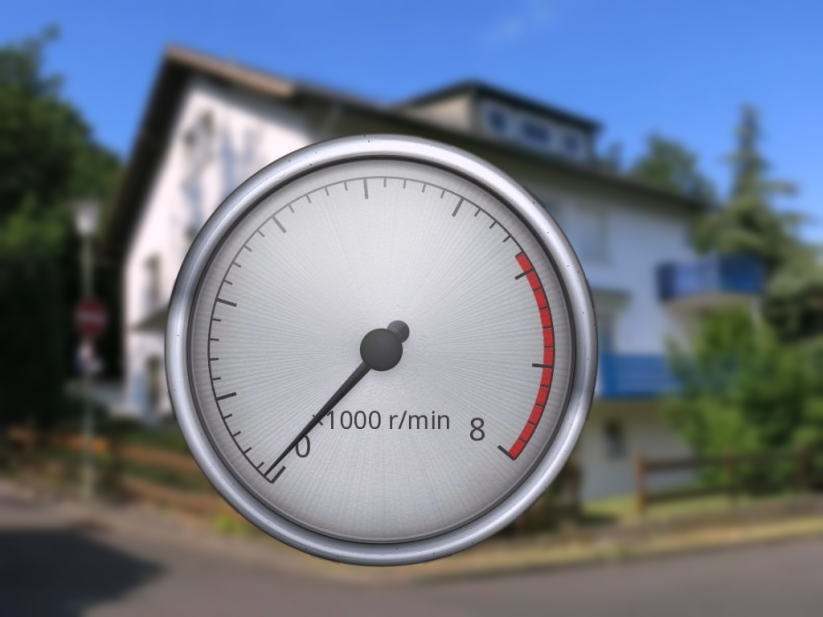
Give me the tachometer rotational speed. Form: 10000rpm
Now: 100rpm
